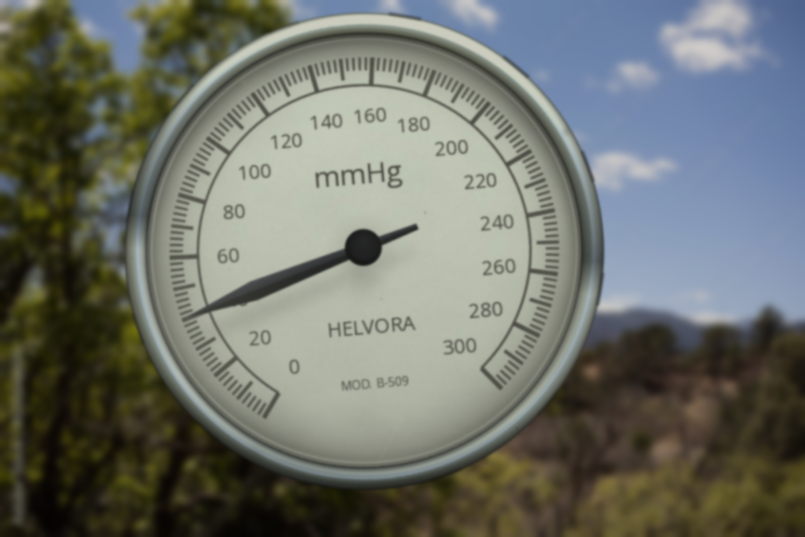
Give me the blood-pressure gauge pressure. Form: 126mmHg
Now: 40mmHg
